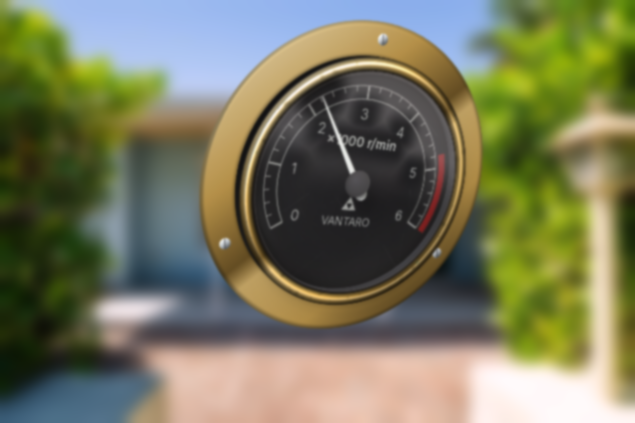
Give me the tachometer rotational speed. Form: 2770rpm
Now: 2200rpm
